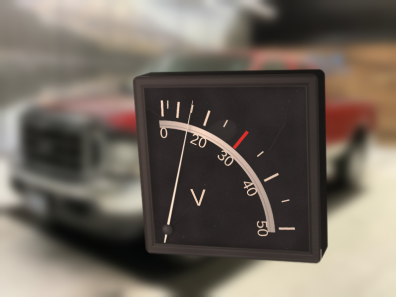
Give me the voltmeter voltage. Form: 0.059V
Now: 15V
